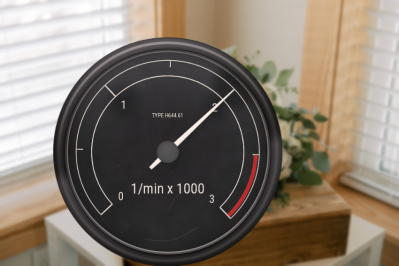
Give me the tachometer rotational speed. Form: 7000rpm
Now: 2000rpm
